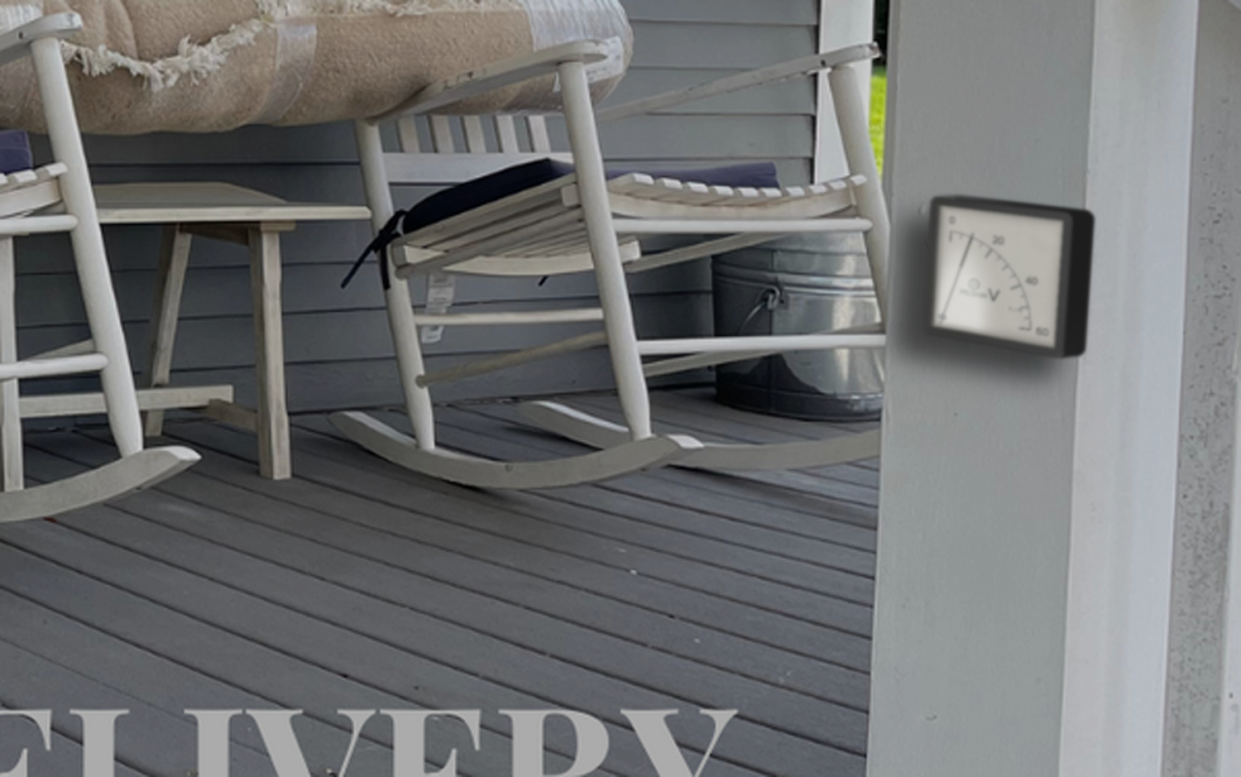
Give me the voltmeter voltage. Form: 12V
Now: 10V
